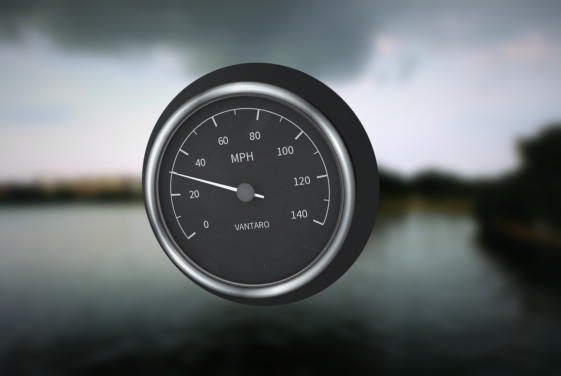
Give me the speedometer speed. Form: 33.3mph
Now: 30mph
